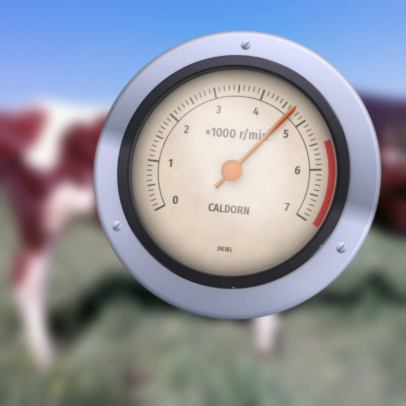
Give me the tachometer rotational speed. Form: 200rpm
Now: 4700rpm
